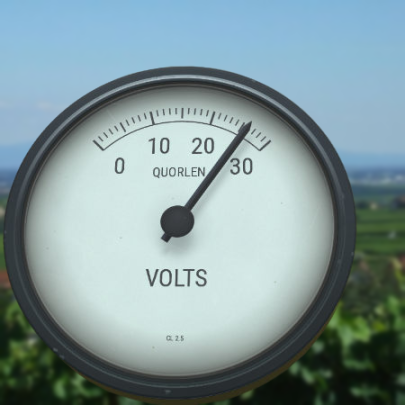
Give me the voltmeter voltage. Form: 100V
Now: 26V
